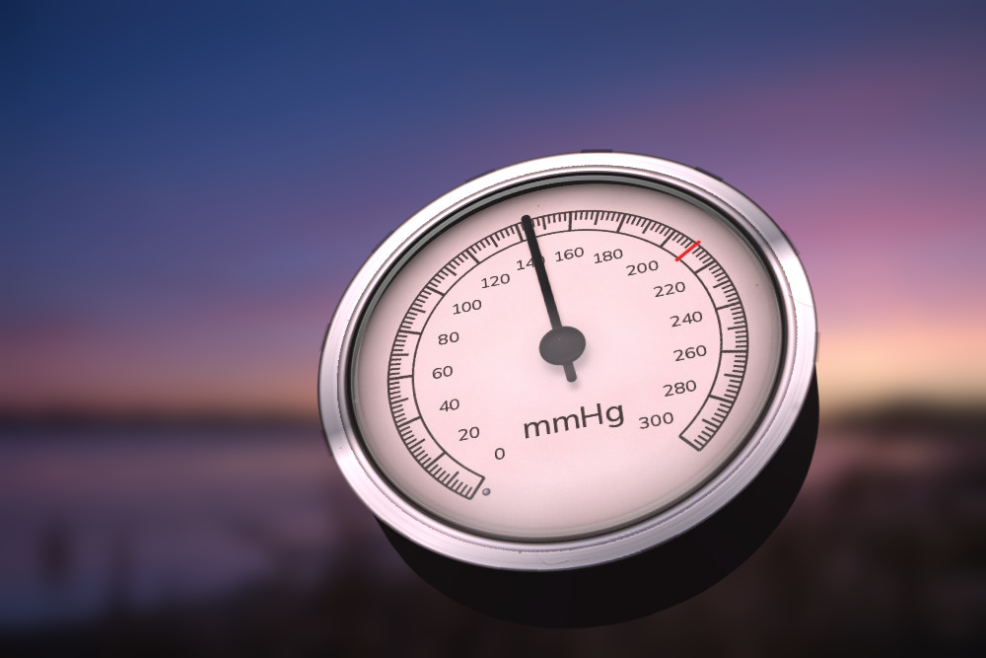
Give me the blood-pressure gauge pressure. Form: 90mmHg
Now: 144mmHg
